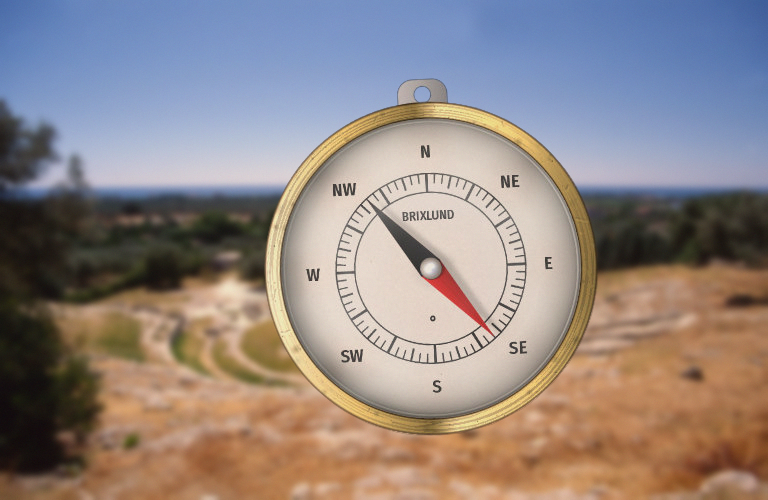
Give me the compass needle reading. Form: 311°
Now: 140°
